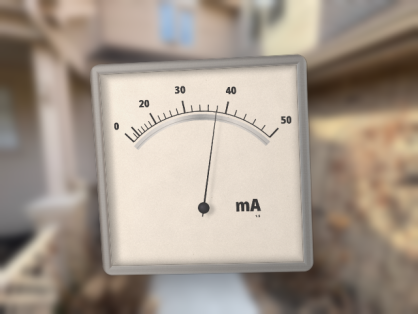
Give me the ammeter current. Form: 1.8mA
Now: 38mA
